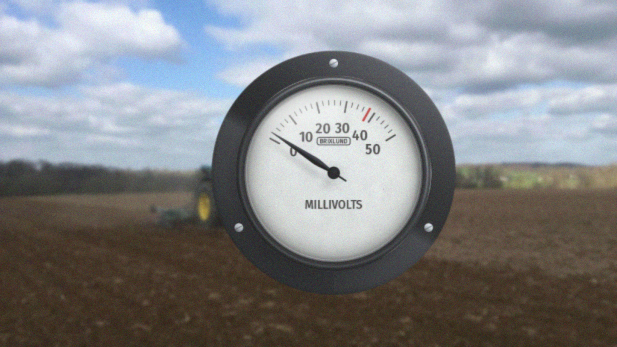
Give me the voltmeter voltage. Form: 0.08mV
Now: 2mV
